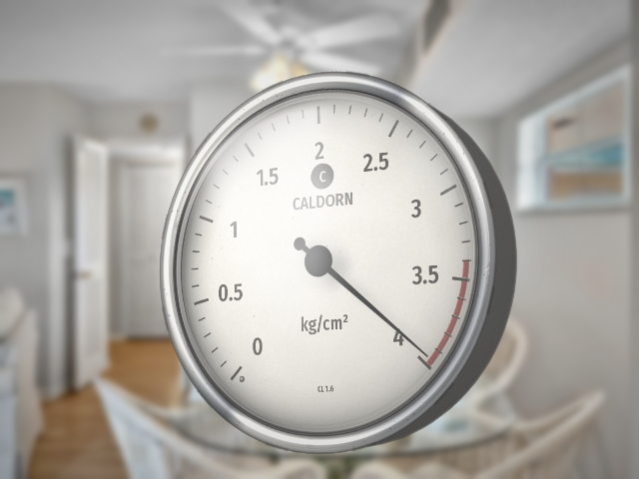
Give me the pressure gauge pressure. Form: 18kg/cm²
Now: 3.95kg/cm²
